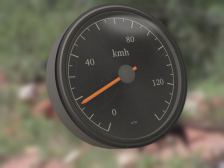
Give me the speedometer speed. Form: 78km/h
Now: 17.5km/h
